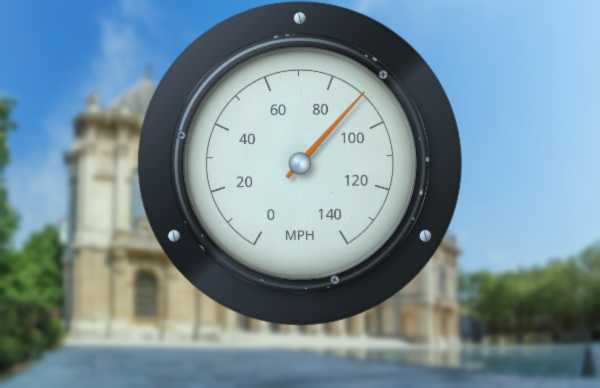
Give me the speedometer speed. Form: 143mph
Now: 90mph
